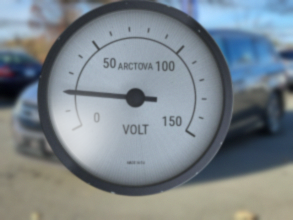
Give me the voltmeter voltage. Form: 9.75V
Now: 20V
